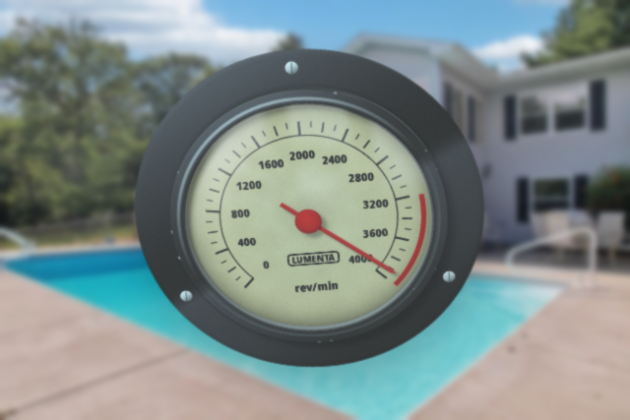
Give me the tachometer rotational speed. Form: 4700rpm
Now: 3900rpm
